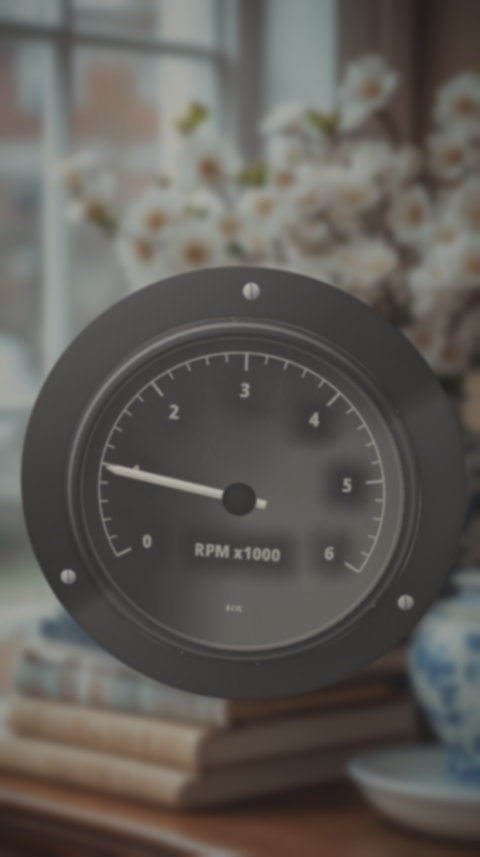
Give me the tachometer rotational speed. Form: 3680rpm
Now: 1000rpm
